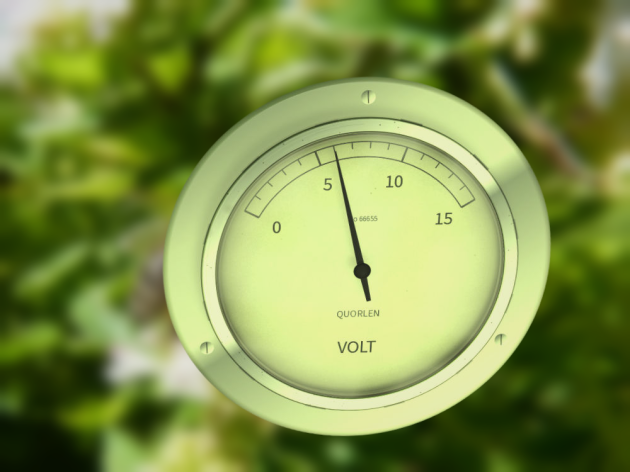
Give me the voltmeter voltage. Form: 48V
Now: 6V
